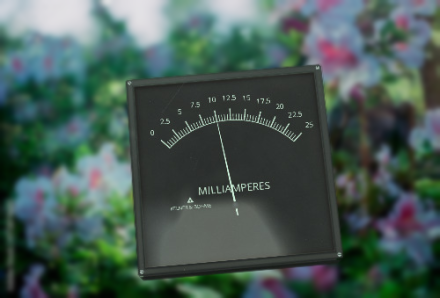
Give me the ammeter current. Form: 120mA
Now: 10mA
